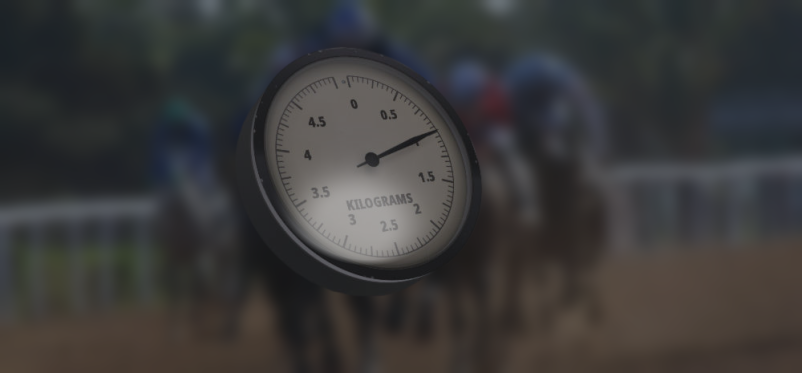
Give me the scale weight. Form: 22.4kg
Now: 1kg
